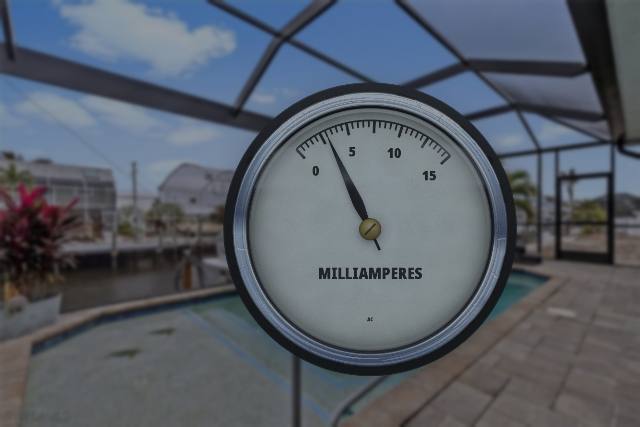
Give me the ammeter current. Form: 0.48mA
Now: 3mA
